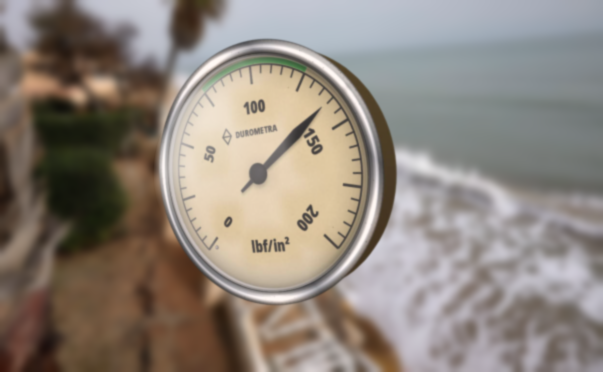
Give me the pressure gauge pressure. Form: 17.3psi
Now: 140psi
